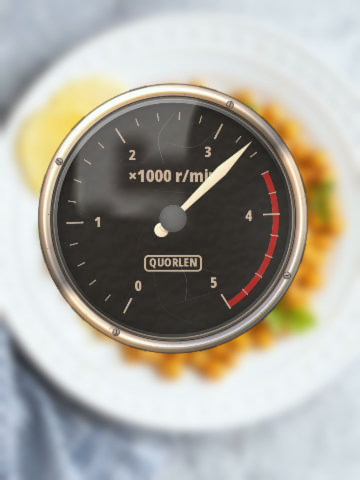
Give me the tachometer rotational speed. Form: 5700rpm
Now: 3300rpm
